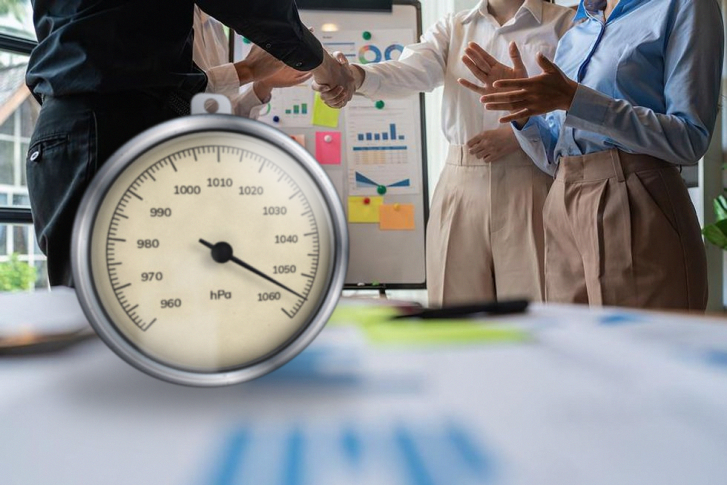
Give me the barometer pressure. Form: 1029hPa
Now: 1055hPa
